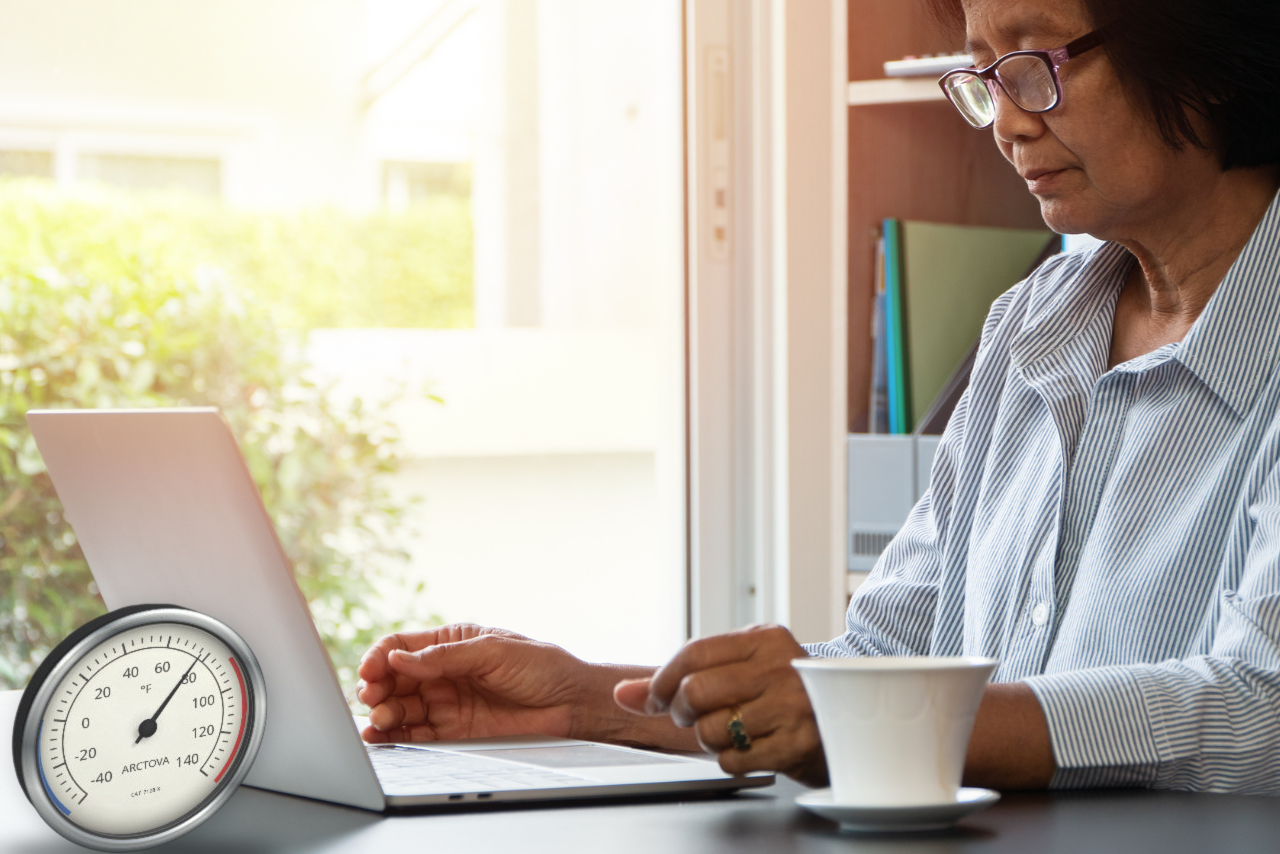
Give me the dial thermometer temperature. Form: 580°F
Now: 76°F
